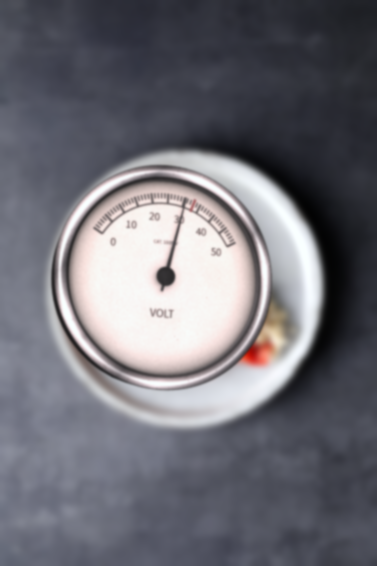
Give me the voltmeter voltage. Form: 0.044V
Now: 30V
